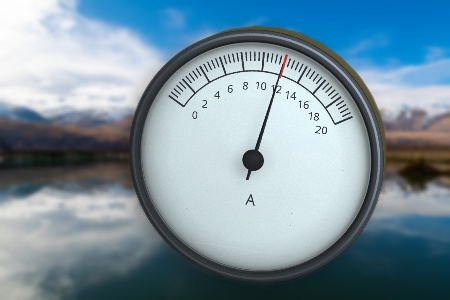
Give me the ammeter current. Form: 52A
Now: 12A
